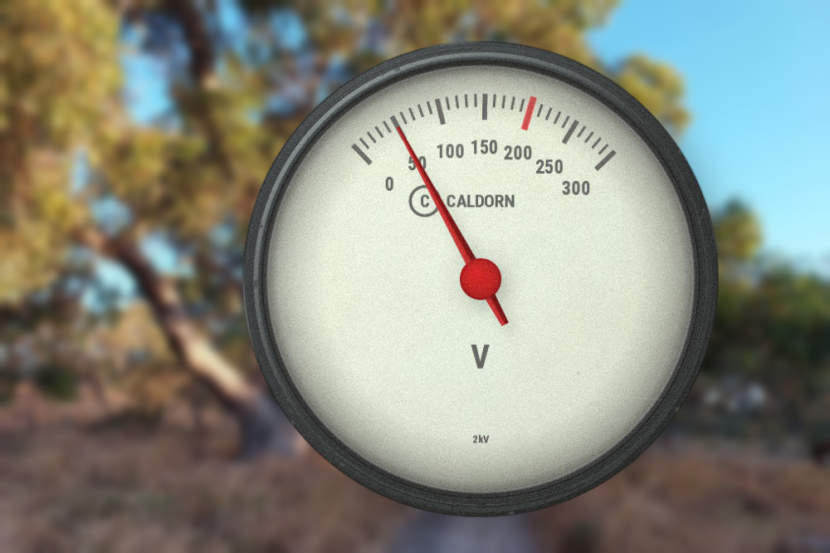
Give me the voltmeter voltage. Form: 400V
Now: 50V
